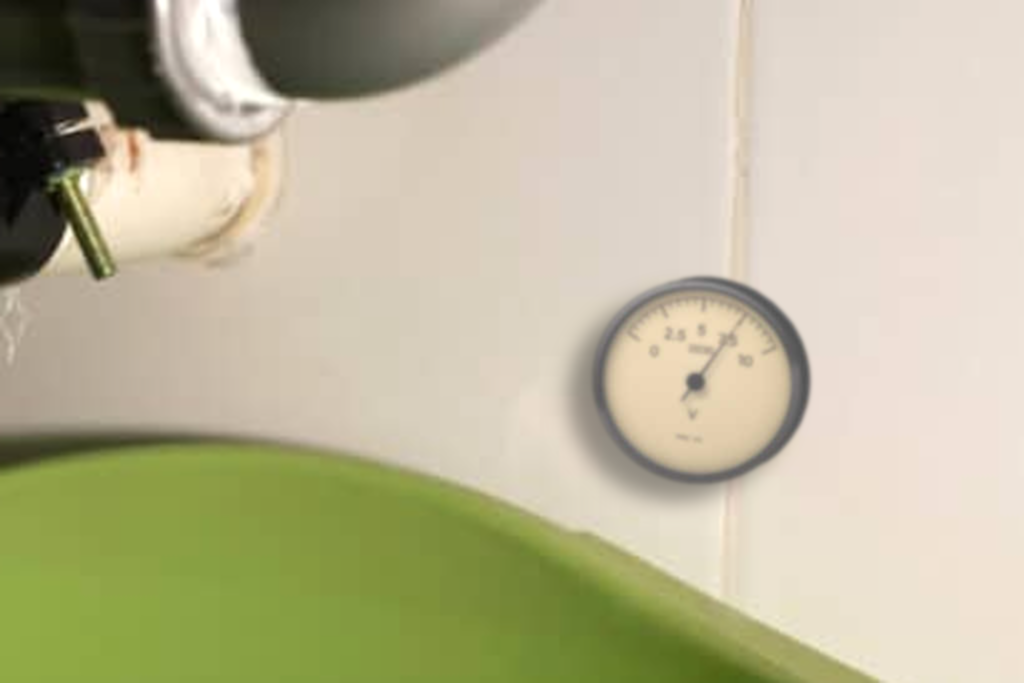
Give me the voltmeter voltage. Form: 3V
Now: 7.5V
